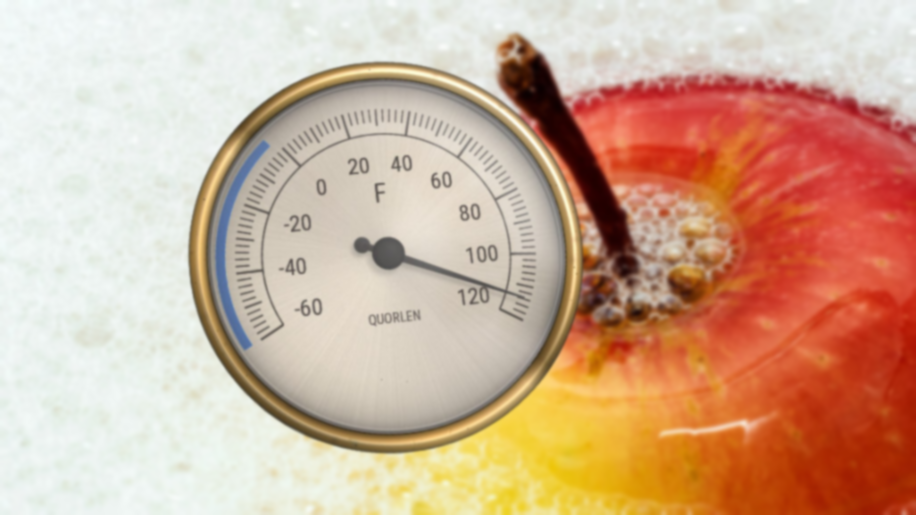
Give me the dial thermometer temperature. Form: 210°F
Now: 114°F
